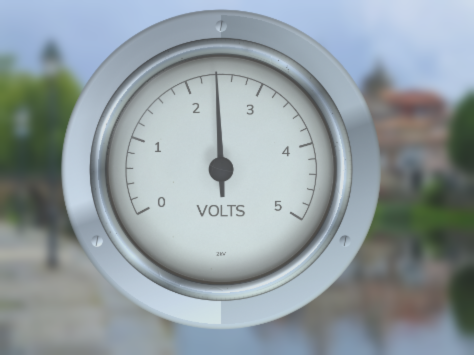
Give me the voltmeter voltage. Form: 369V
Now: 2.4V
